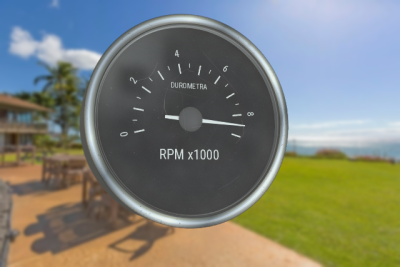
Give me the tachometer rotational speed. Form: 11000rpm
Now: 8500rpm
